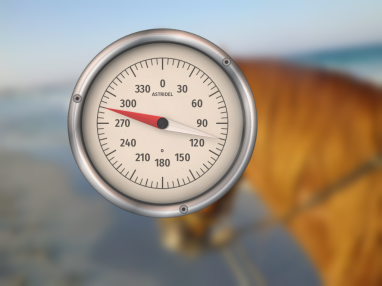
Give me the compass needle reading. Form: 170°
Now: 285°
